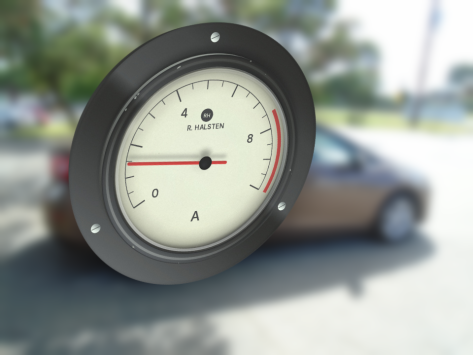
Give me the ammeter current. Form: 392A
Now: 1.5A
